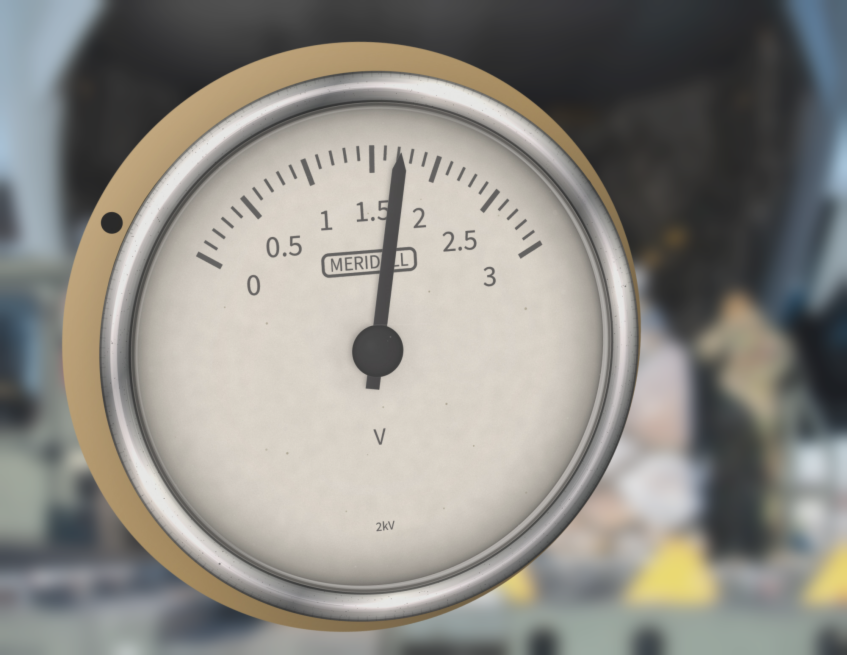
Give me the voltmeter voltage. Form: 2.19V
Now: 1.7V
